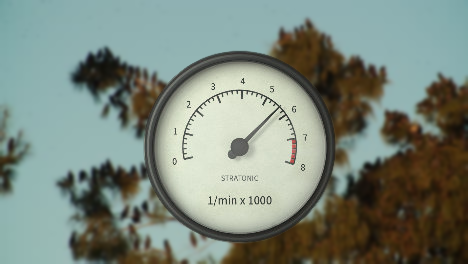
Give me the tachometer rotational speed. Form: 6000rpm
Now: 5600rpm
